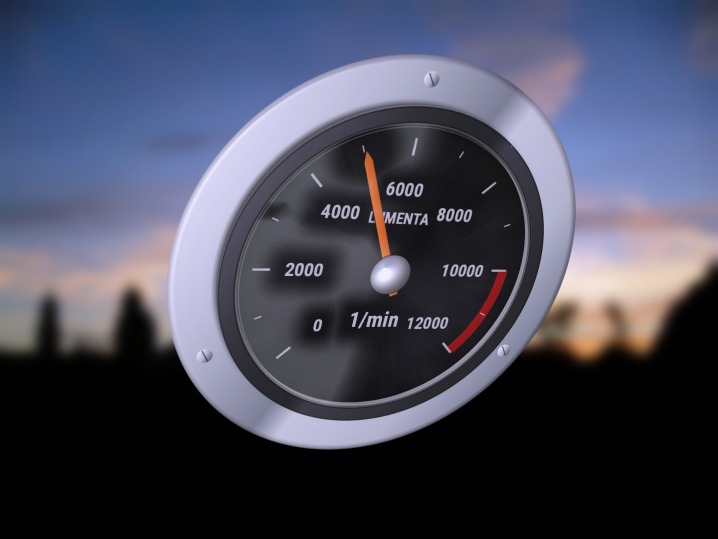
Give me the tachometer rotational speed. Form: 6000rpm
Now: 5000rpm
